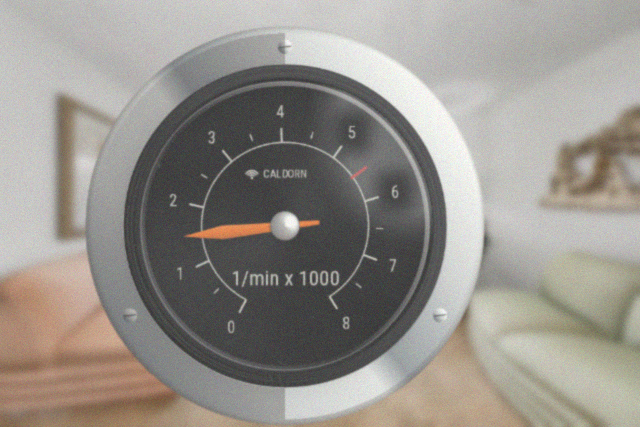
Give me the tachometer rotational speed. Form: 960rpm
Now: 1500rpm
